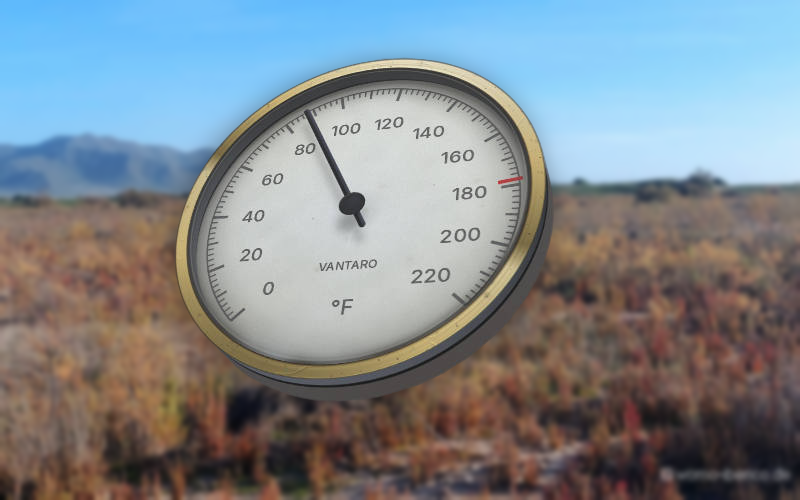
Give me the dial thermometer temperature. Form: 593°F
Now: 88°F
